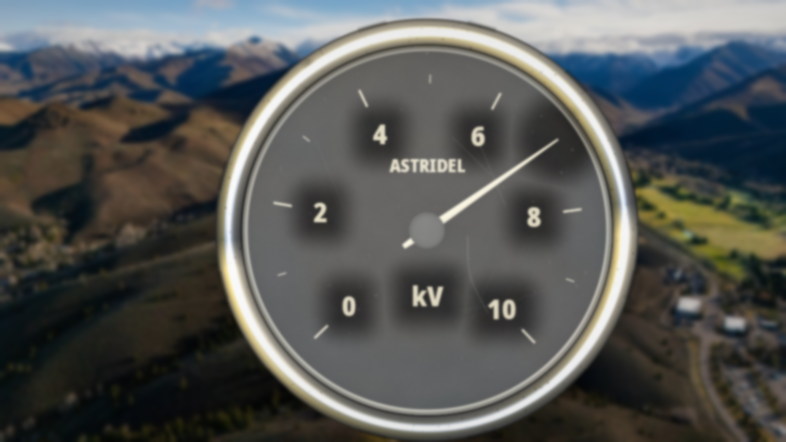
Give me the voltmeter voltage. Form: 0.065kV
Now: 7kV
